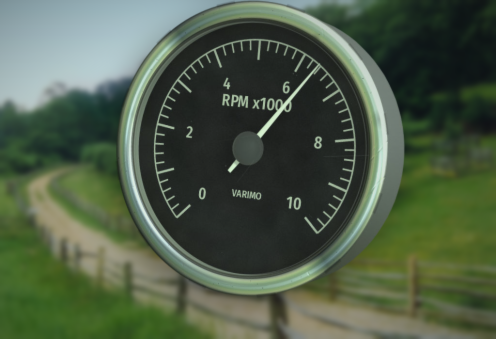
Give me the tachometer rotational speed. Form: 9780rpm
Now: 6400rpm
